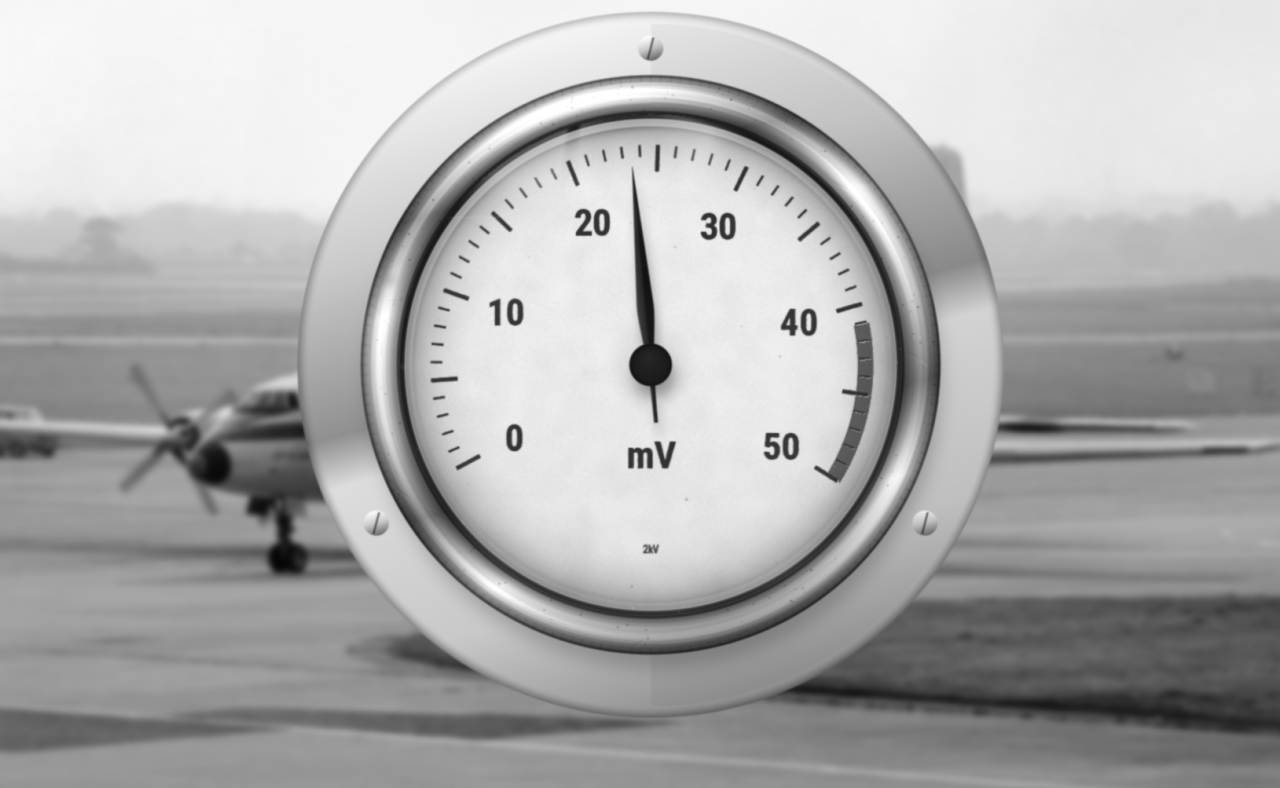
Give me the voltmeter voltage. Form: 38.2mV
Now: 23.5mV
